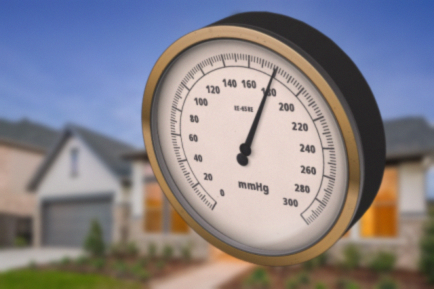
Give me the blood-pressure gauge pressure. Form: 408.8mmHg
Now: 180mmHg
